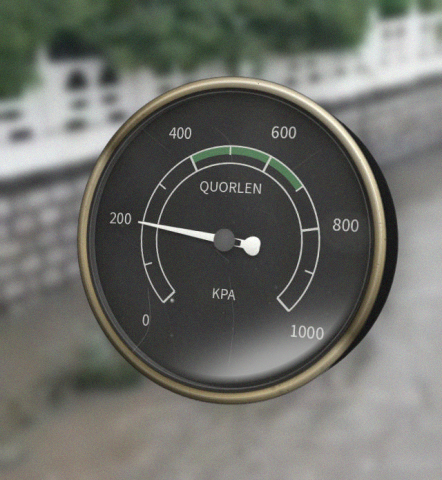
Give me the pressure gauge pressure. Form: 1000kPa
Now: 200kPa
